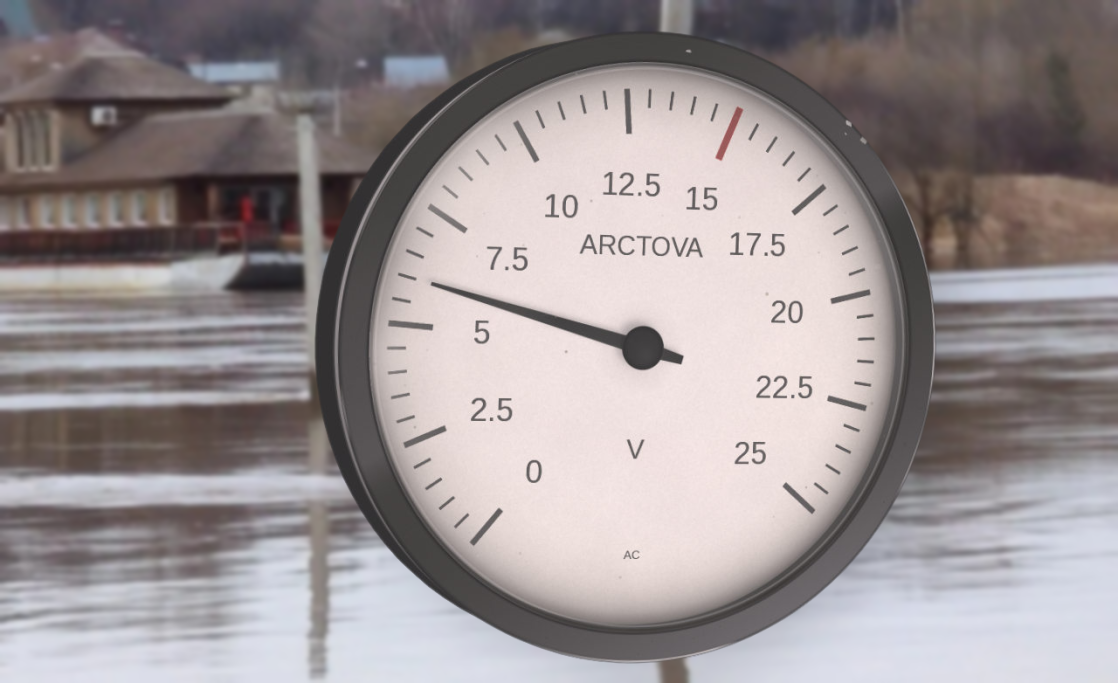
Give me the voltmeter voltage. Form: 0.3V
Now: 6V
